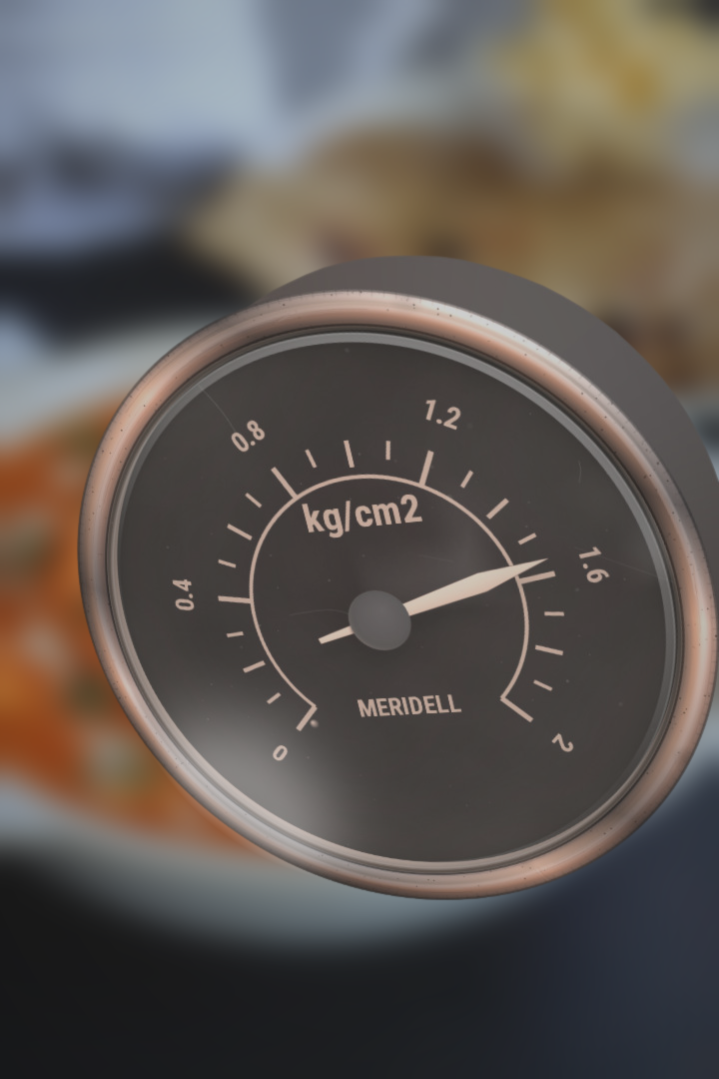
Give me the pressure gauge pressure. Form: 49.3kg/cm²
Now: 1.55kg/cm²
